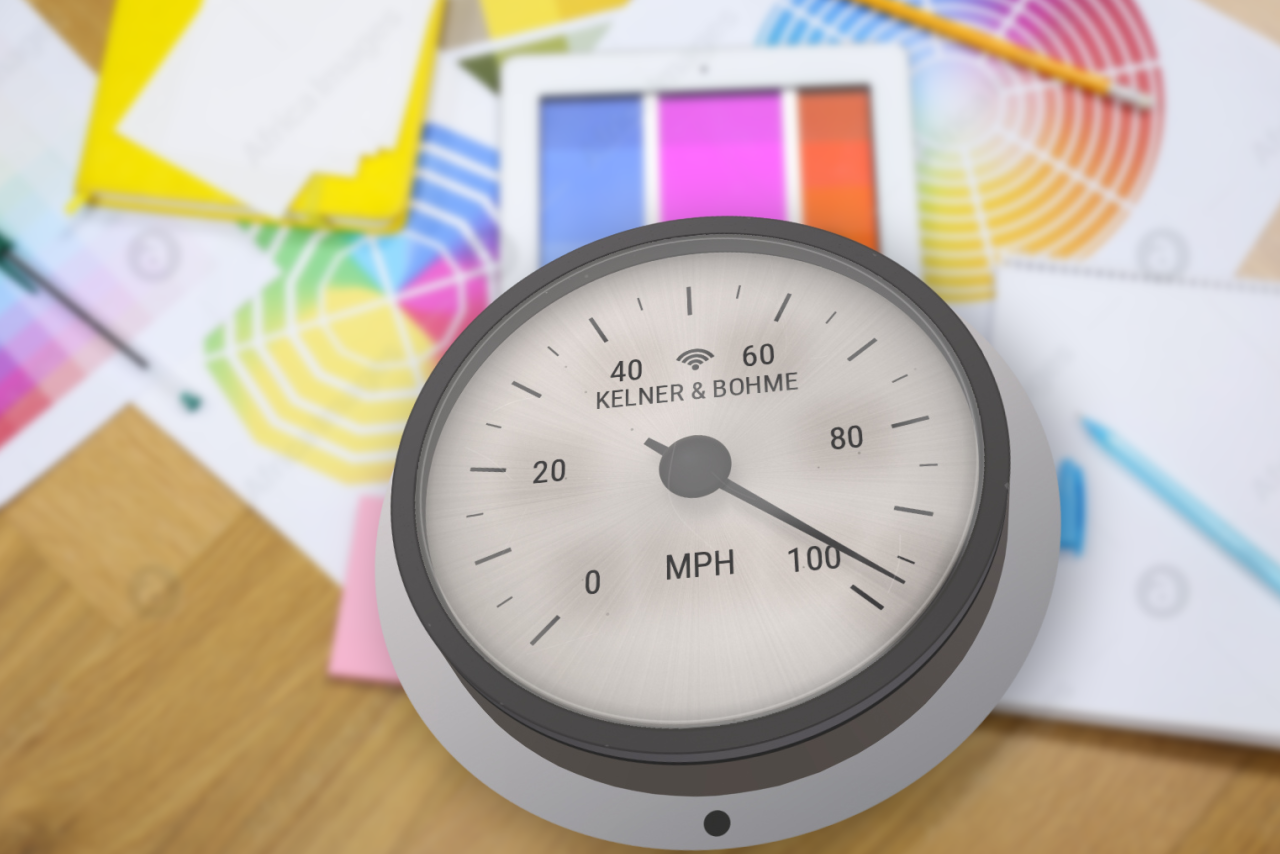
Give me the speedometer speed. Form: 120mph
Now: 97.5mph
